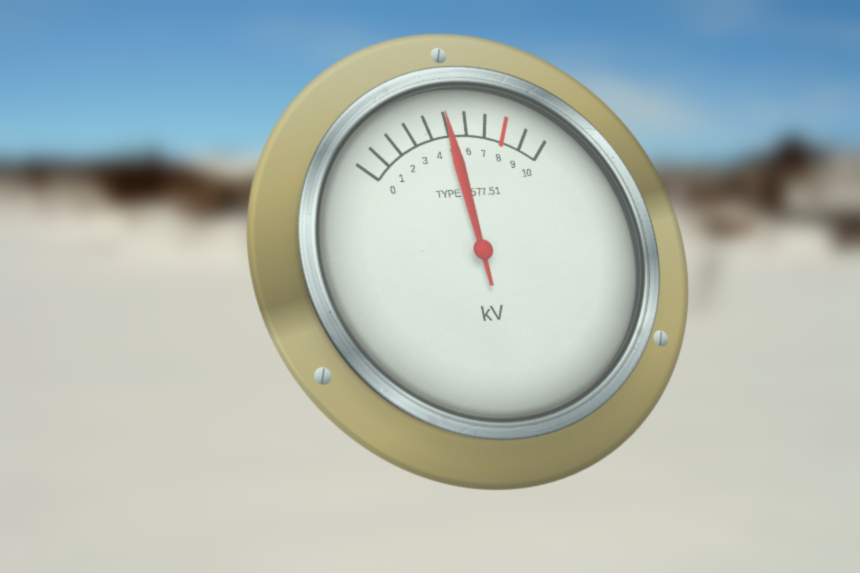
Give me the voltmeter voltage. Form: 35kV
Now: 5kV
